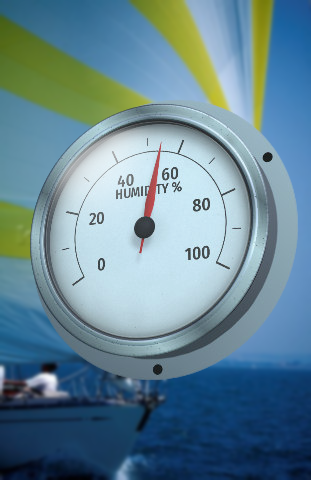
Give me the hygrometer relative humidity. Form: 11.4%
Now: 55%
